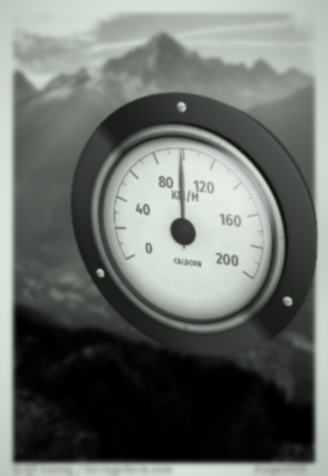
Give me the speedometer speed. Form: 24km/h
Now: 100km/h
